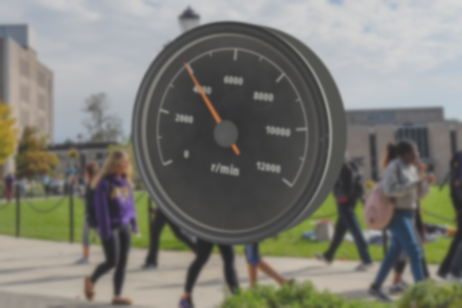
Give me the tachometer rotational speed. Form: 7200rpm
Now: 4000rpm
